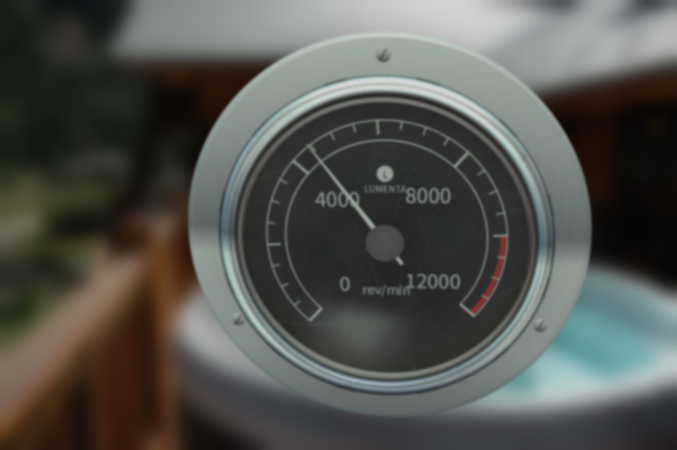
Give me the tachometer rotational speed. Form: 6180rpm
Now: 4500rpm
